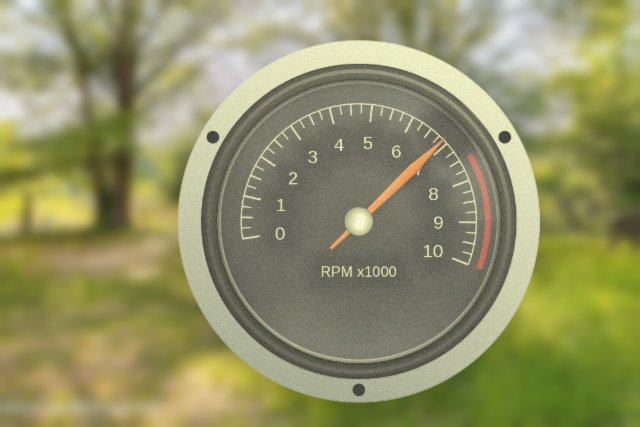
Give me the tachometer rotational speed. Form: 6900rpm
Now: 6875rpm
